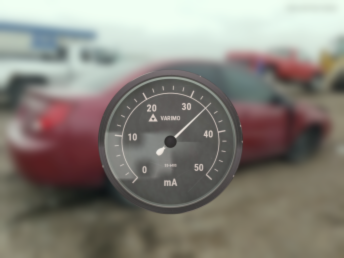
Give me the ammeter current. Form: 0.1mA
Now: 34mA
